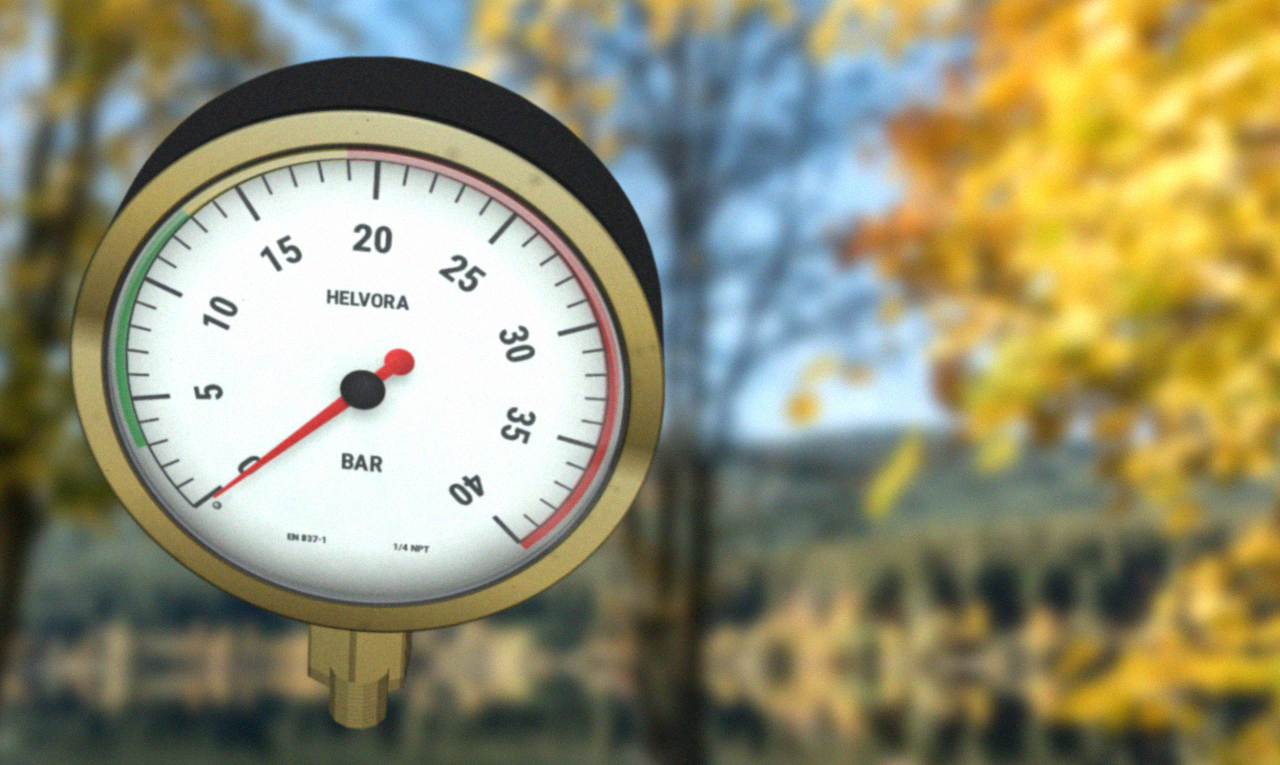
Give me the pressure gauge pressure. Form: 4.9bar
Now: 0bar
